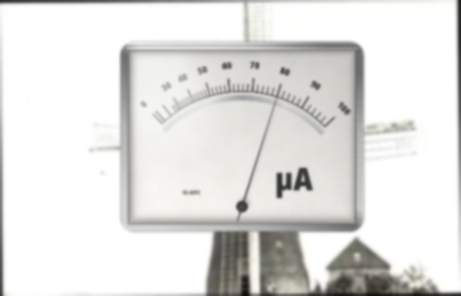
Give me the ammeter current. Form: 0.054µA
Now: 80µA
